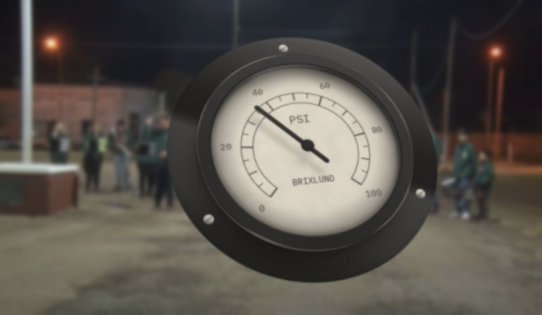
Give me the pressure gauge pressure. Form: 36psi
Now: 35psi
